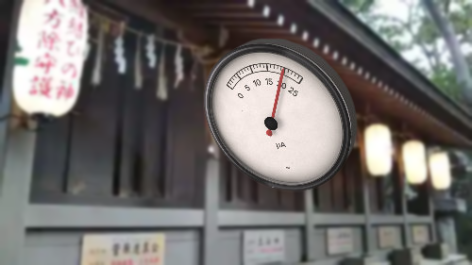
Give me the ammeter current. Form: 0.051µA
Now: 20µA
